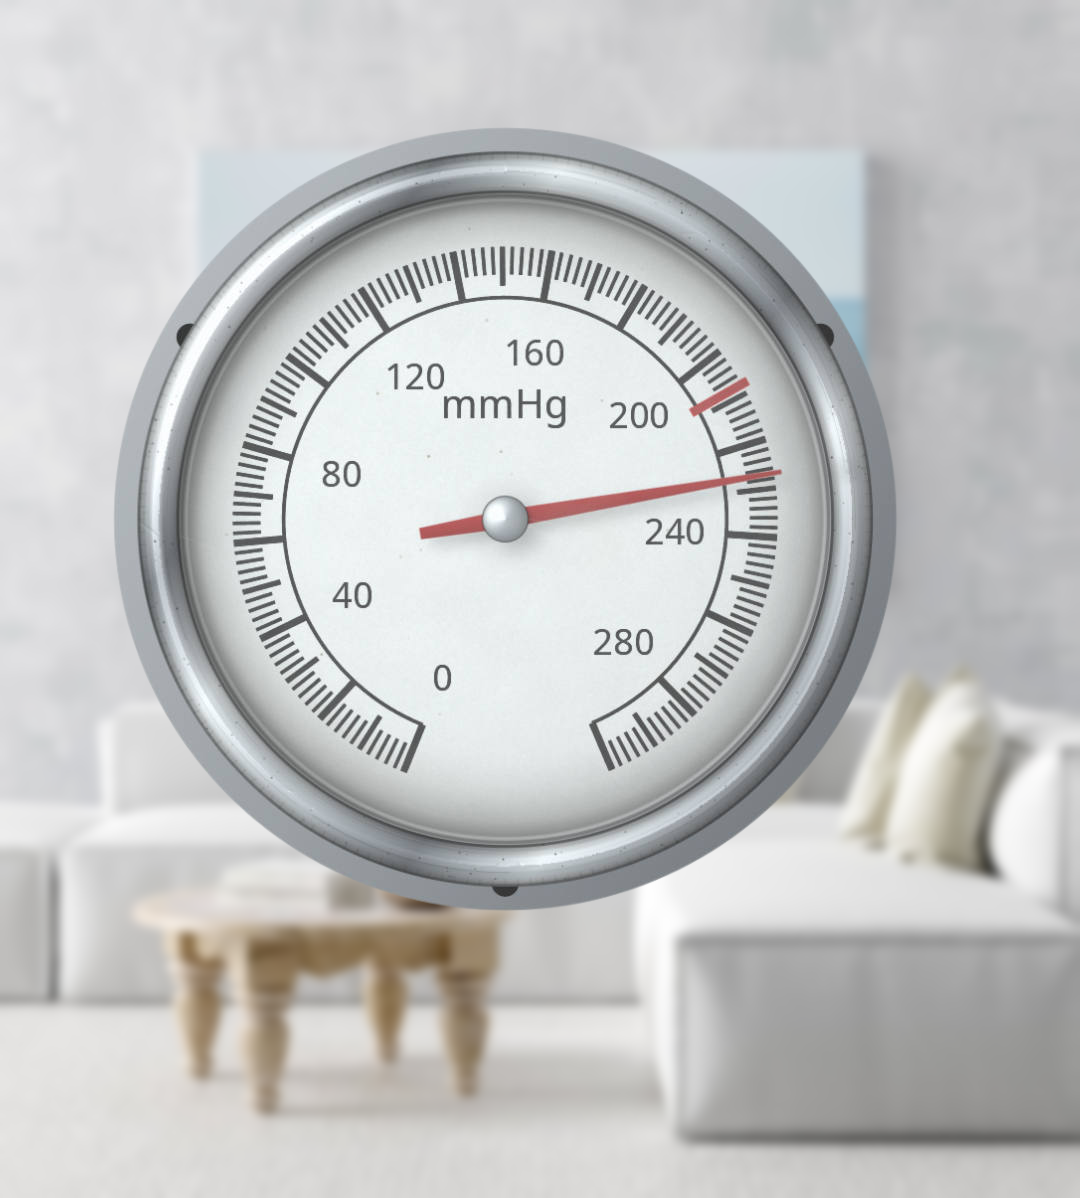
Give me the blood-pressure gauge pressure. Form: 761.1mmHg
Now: 227mmHg
